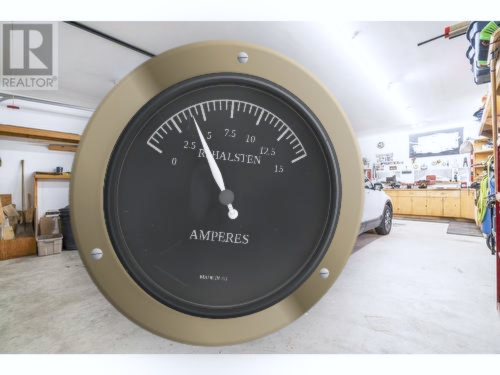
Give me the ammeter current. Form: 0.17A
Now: 4A
